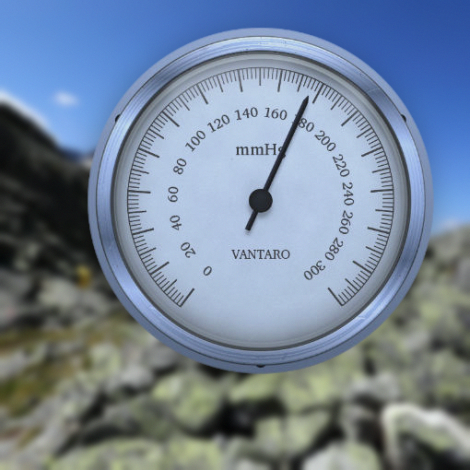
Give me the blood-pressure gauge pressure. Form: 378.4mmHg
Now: 176mmHg
